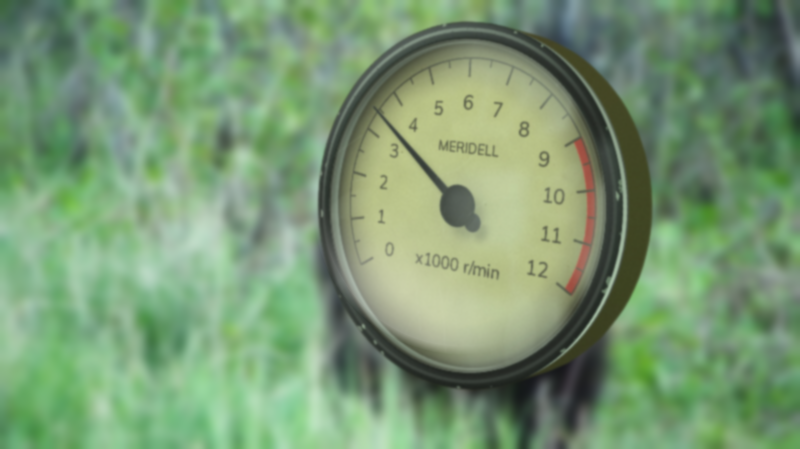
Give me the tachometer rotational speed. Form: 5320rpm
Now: 3500rpm
